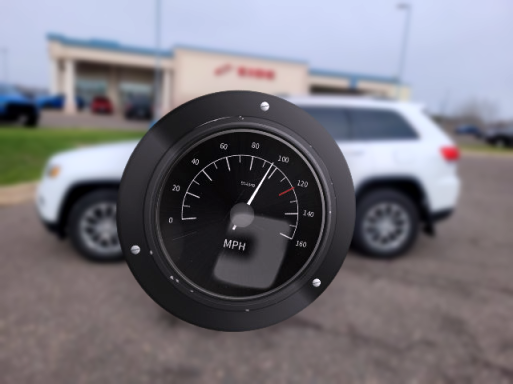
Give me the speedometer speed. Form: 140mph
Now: 95mph
